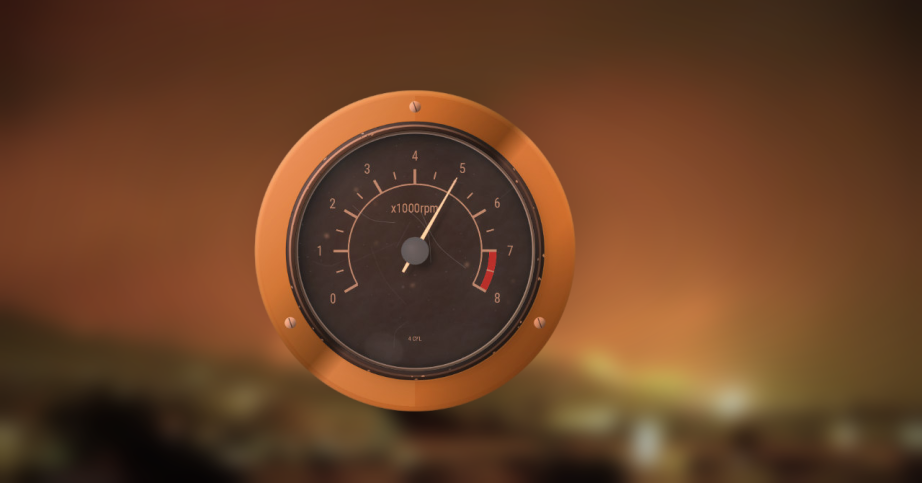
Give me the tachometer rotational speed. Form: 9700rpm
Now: 5000rpm
